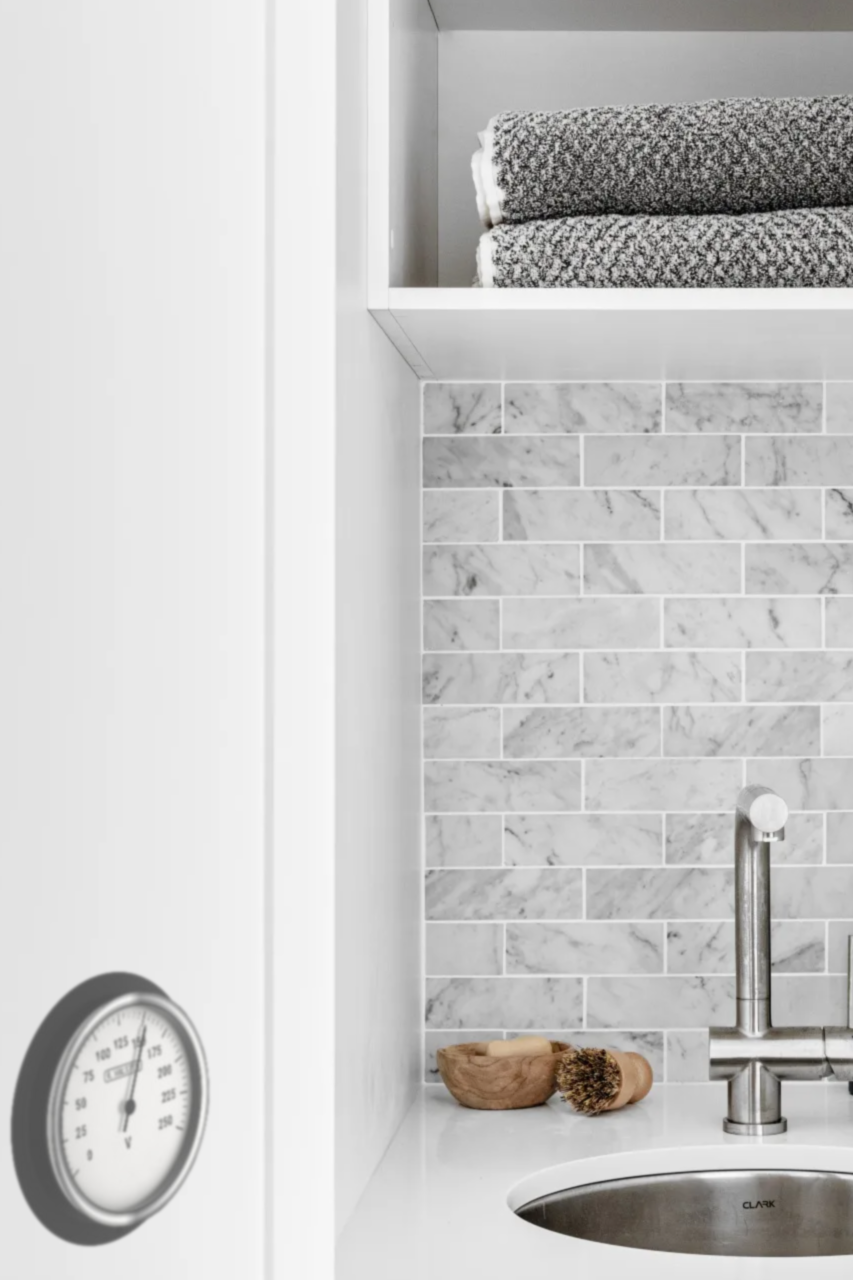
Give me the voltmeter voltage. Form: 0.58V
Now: 150V
